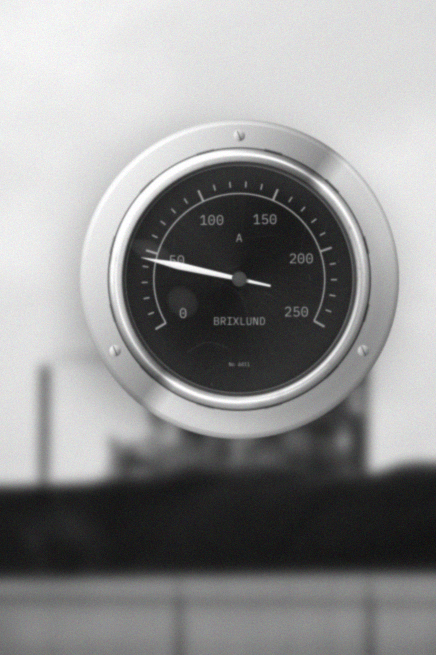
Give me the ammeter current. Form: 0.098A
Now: 45A
